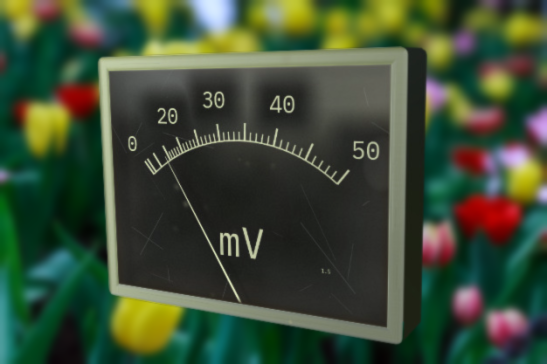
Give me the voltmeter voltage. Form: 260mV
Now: 15mV
